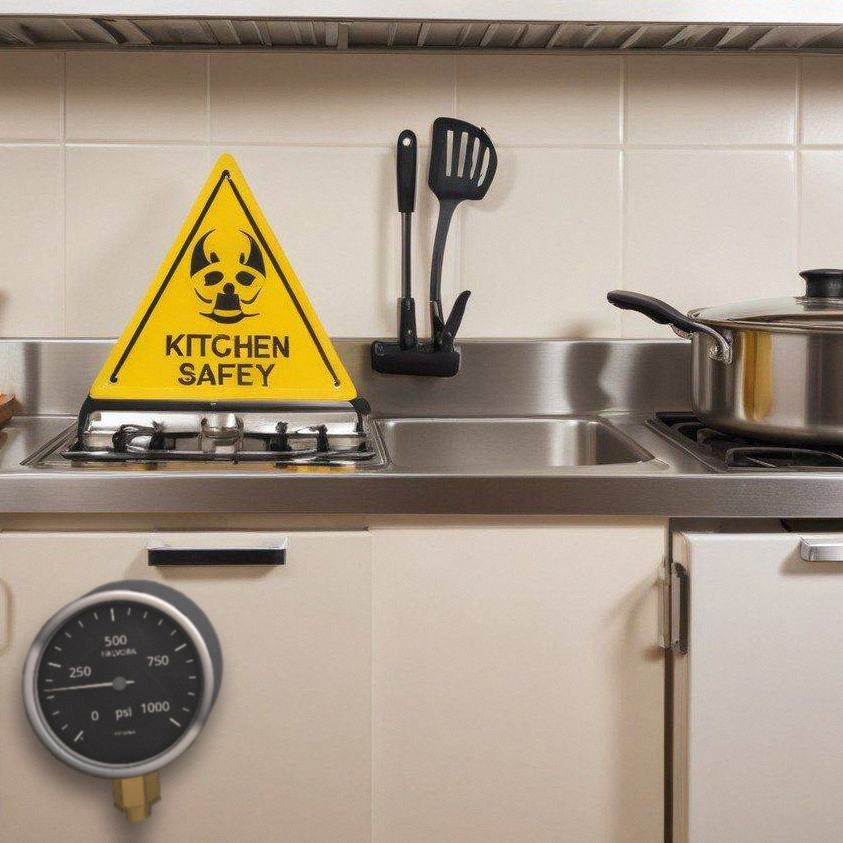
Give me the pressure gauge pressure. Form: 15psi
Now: 175psi
